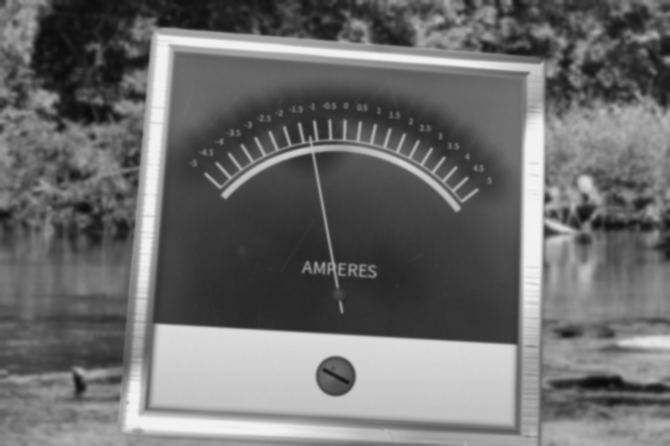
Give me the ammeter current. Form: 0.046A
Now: -1.25A
